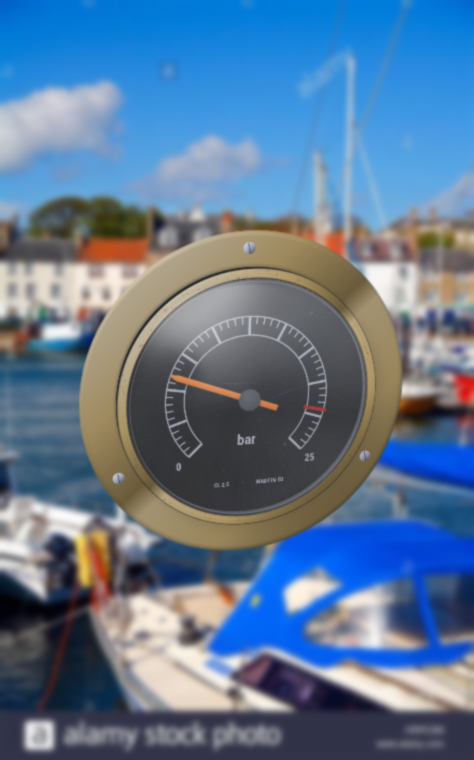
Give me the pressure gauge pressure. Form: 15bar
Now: 6bar
